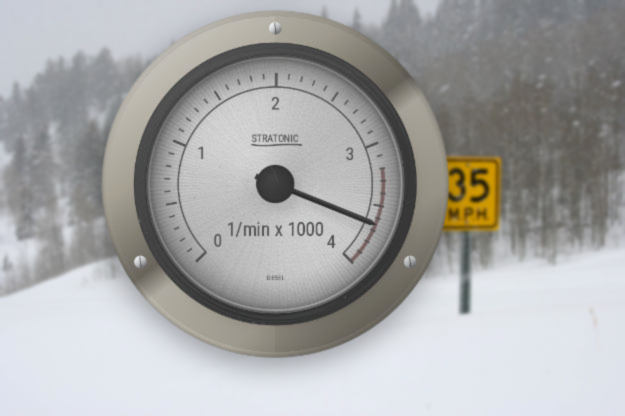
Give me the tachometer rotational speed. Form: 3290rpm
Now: 3650rpm
